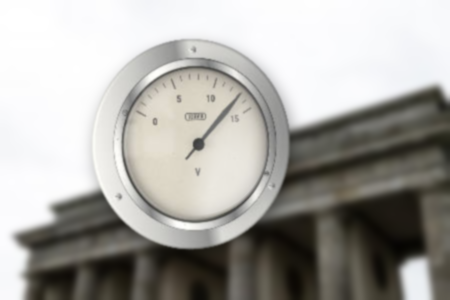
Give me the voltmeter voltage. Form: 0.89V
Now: 13V
